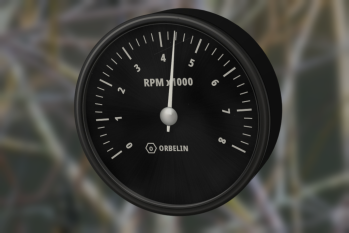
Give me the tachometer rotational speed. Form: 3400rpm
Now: 4400rpm
